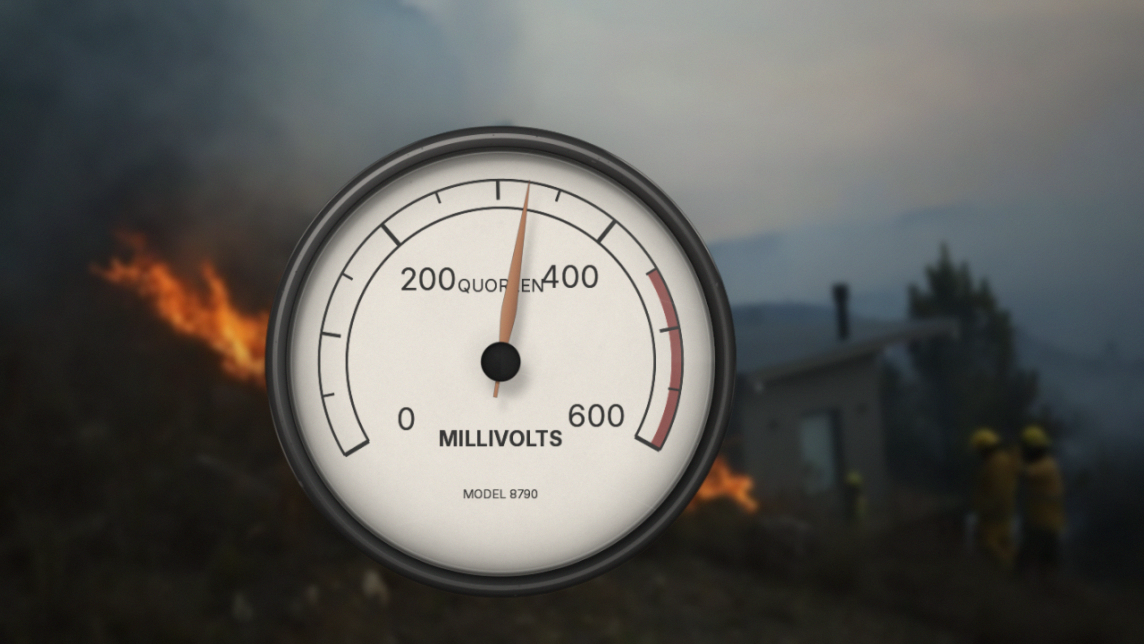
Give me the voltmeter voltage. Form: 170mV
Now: 325mV
